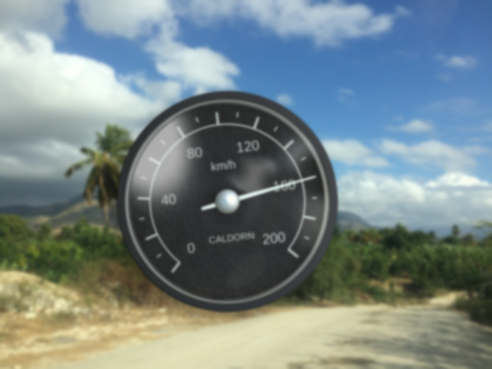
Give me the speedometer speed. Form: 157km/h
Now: 160km/h
